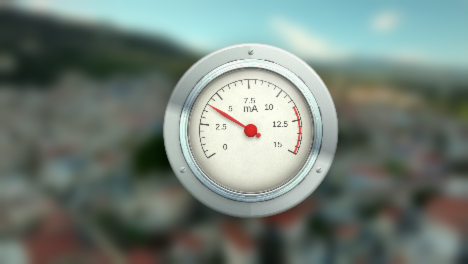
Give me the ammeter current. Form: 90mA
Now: 4mA
